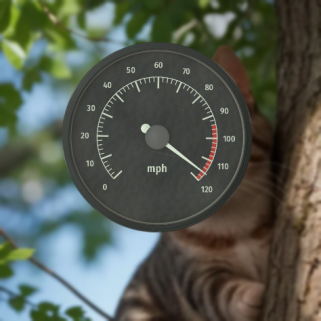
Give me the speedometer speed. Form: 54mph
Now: 116mph
